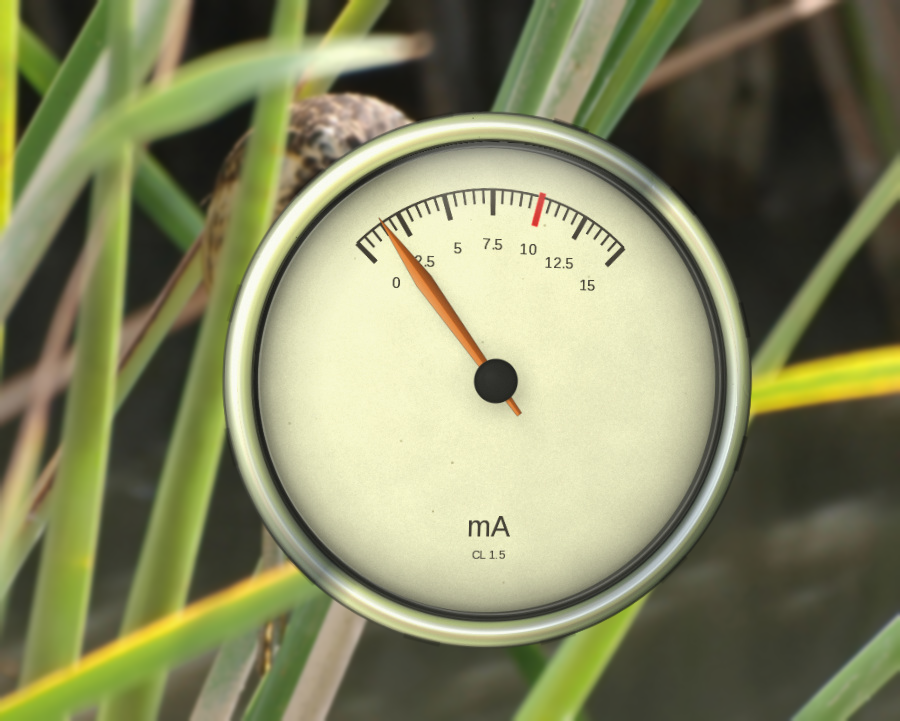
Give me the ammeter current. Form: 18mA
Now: 1.5mA
